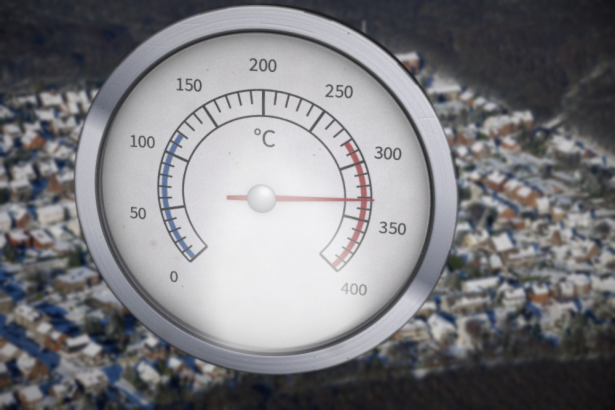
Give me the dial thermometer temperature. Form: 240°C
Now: 330°C
